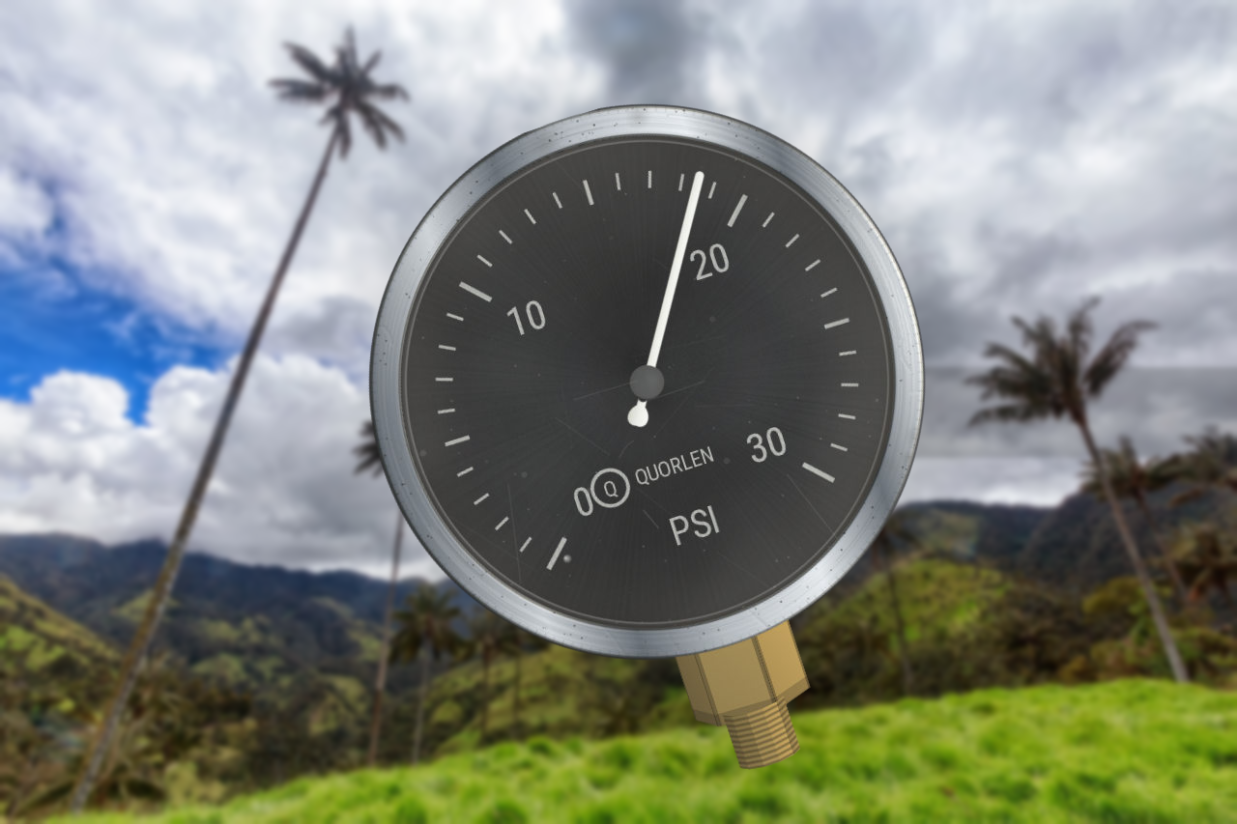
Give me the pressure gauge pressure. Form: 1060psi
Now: 18.5psi
